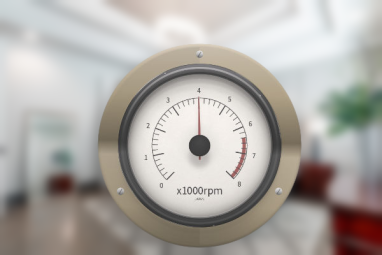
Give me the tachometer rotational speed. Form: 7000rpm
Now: 4000rpm
